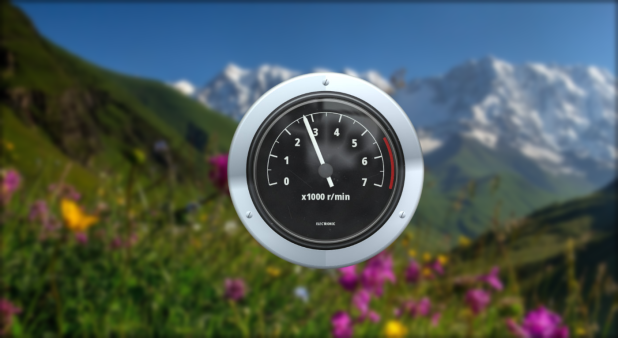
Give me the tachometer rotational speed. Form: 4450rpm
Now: 2750rpm
